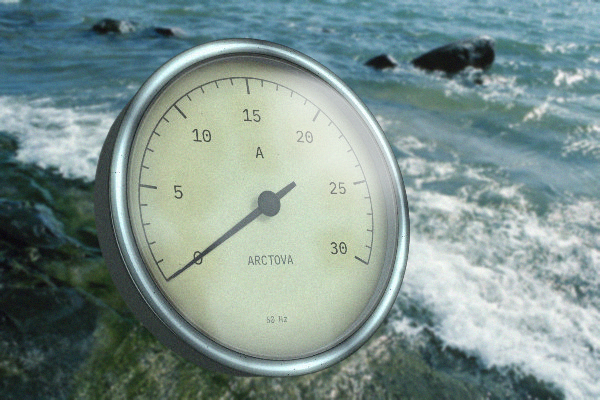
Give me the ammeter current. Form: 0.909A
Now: 0A
